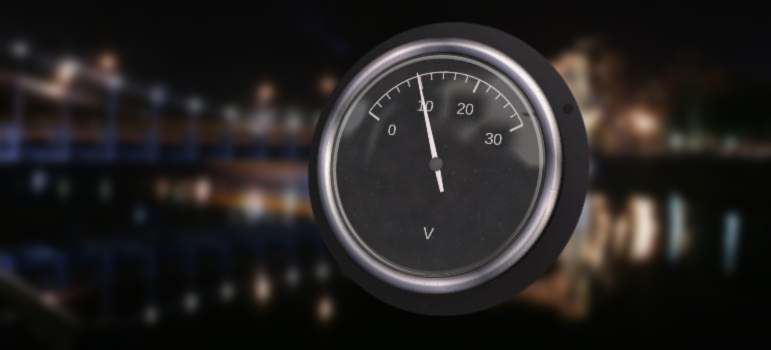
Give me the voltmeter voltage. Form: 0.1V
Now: 10V
